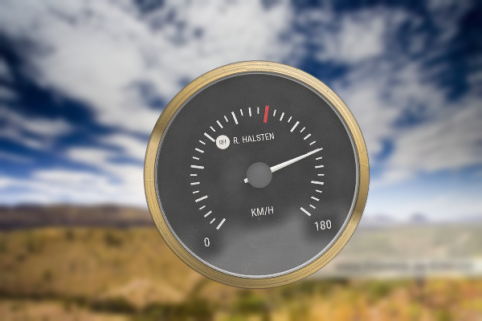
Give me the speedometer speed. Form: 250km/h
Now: 140km/h
